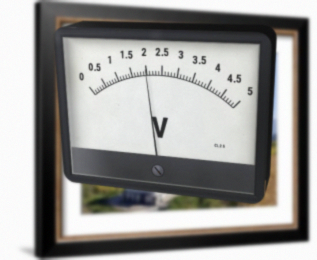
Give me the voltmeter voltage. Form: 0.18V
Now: 2V
